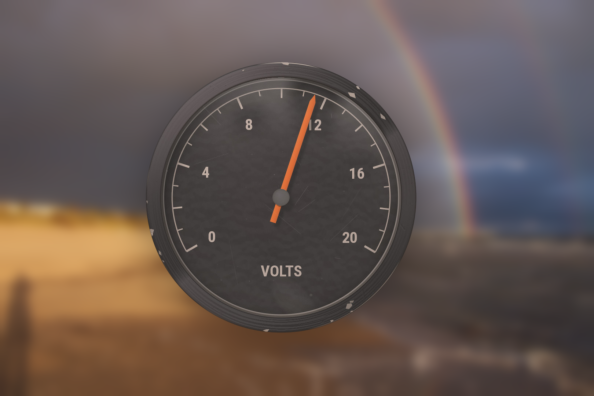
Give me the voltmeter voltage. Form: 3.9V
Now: 11.5V
